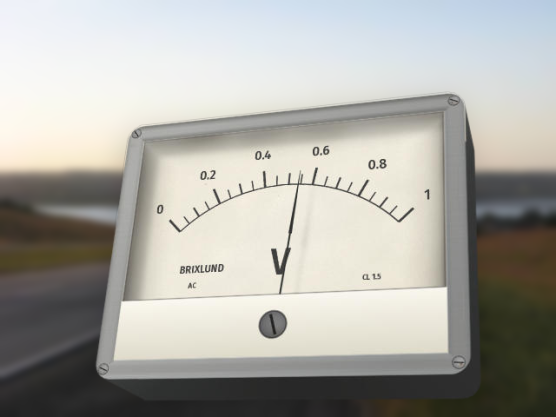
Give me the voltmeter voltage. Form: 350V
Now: 0.55V
